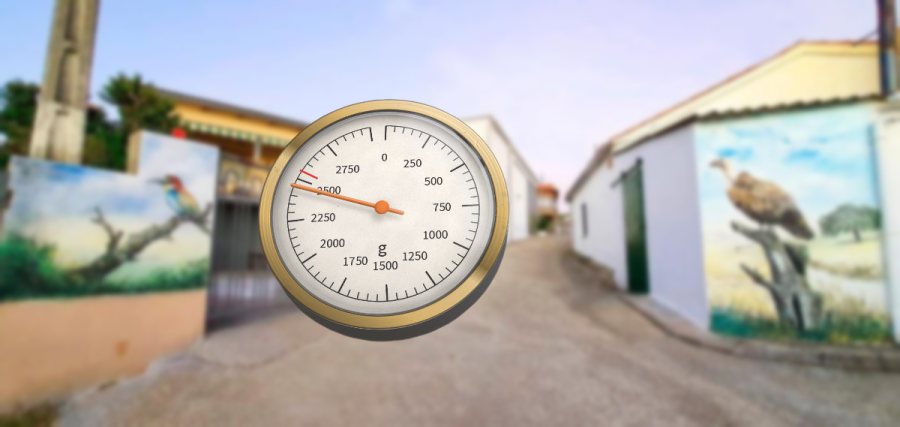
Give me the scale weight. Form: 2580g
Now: 2450g
